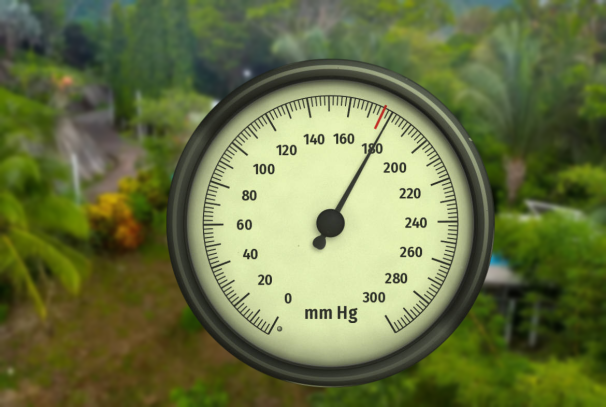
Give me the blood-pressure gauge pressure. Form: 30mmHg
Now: 180mmHg
